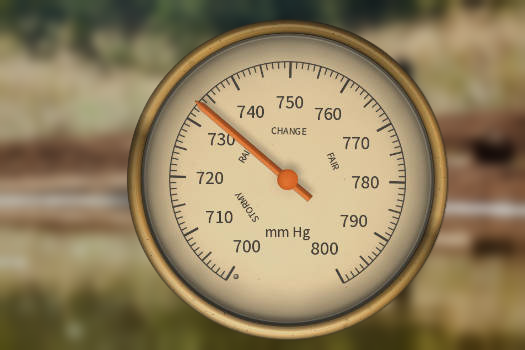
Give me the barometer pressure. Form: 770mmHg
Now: 733mmHg
